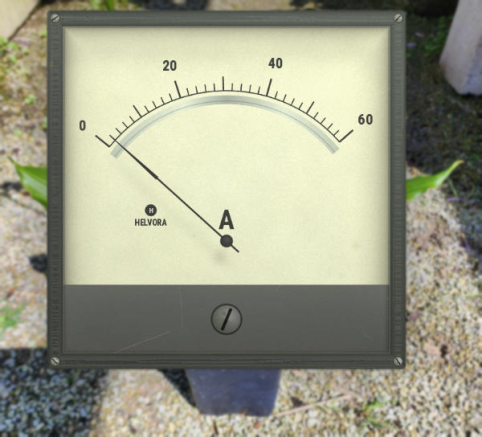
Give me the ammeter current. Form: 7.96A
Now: 2A
